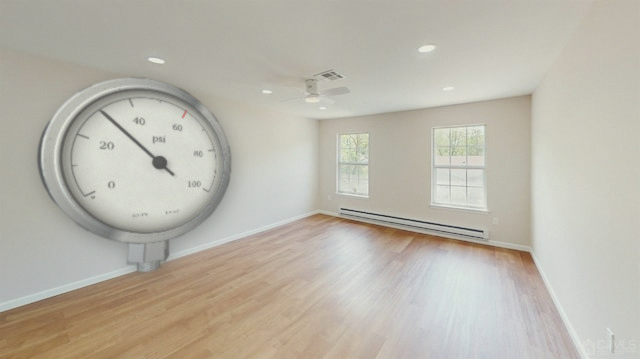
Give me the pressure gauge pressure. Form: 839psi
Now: 30psi
